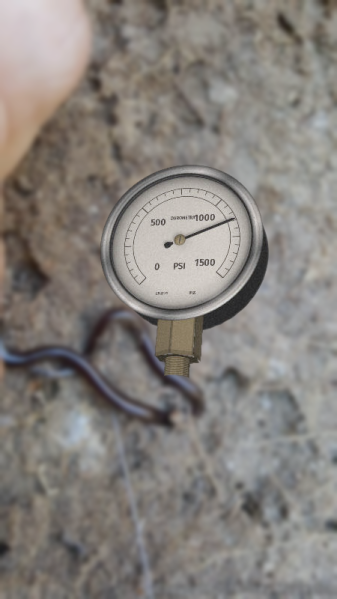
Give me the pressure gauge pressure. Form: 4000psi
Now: 1150psi
